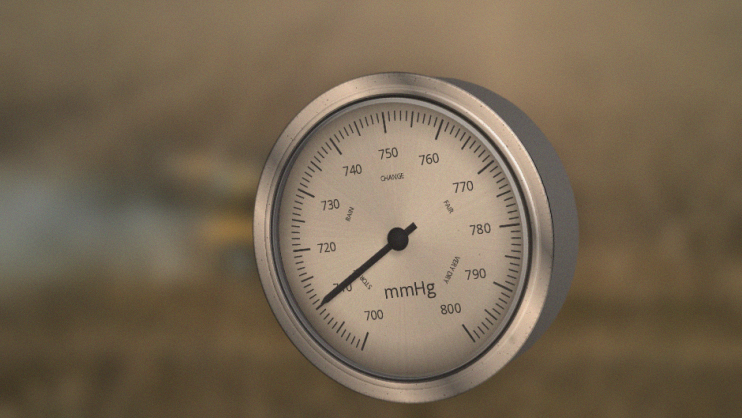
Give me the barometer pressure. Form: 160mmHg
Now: 710mmHg
